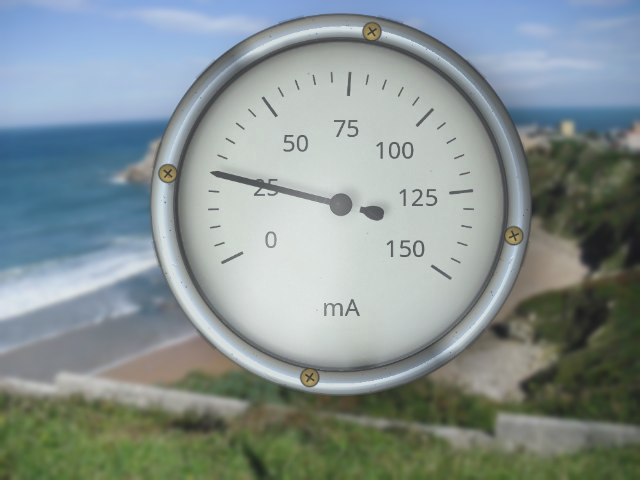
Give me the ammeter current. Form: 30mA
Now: 25mA
